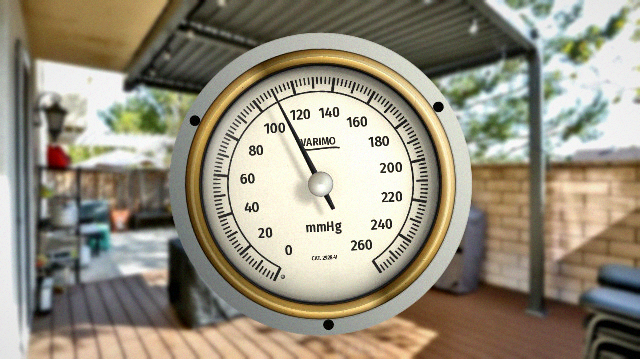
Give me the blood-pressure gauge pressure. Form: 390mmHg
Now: 110mmHg
